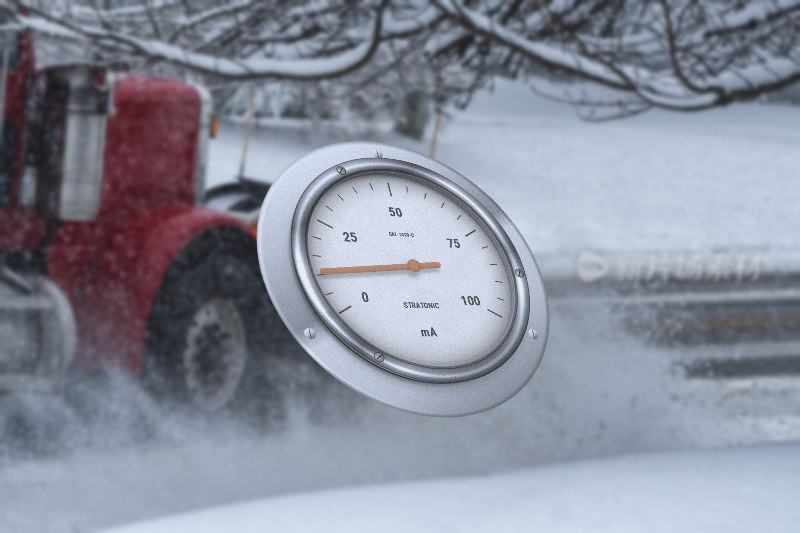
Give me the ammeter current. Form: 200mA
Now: 10mA
